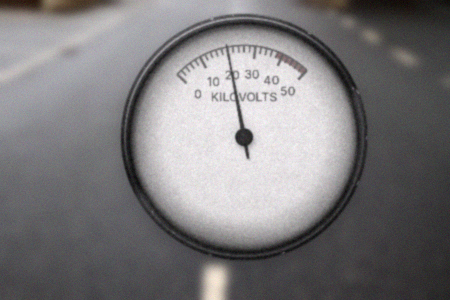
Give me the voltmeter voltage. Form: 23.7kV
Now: 20kV
